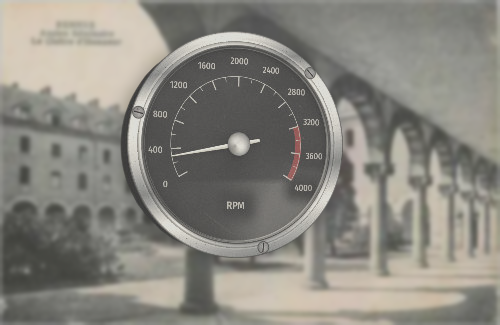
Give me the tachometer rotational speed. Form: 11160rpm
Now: 300rpm
